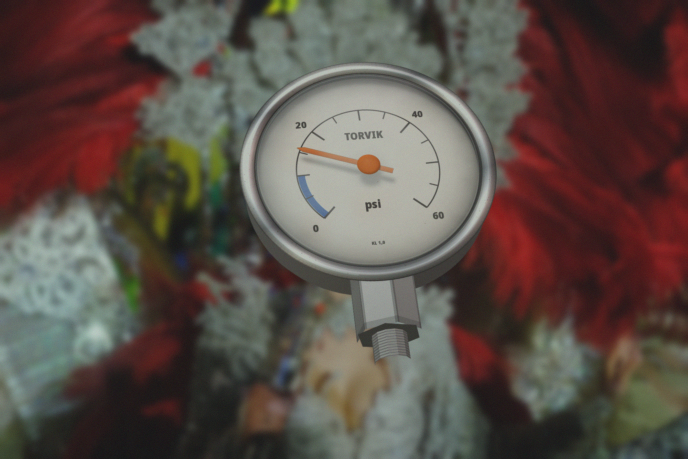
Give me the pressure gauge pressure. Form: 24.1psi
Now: 15psi
